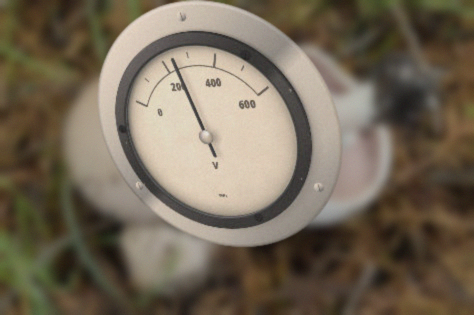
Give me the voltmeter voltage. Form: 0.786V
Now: 250V
